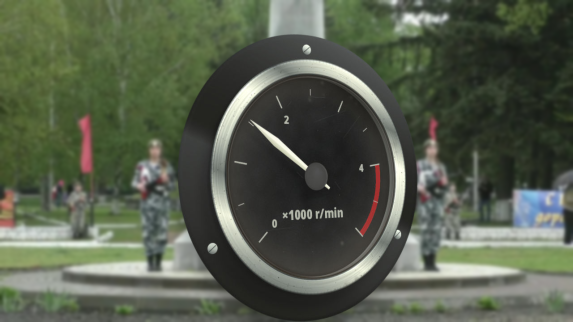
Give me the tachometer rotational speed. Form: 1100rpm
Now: 1500rpm
